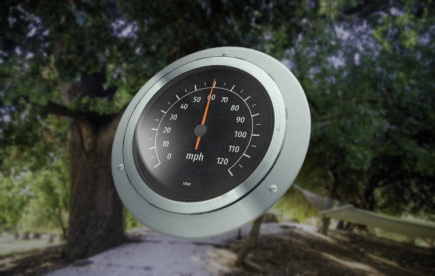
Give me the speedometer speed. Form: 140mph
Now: 60mph
